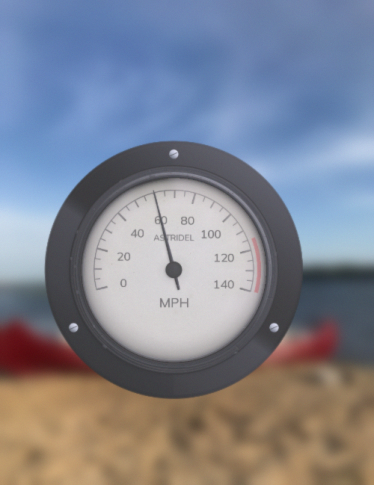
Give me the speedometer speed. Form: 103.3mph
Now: 60mph
